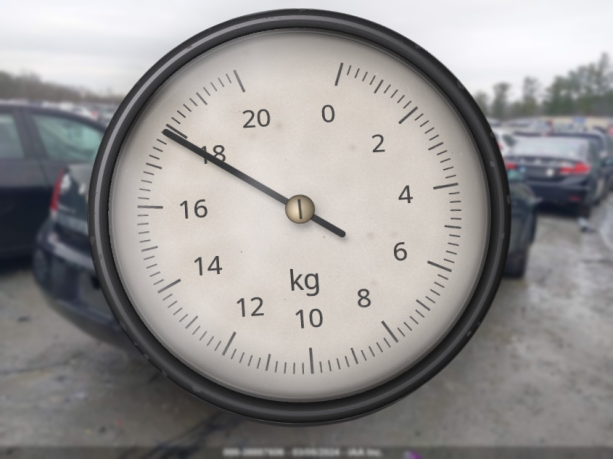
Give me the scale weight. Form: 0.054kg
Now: 17.8kg
